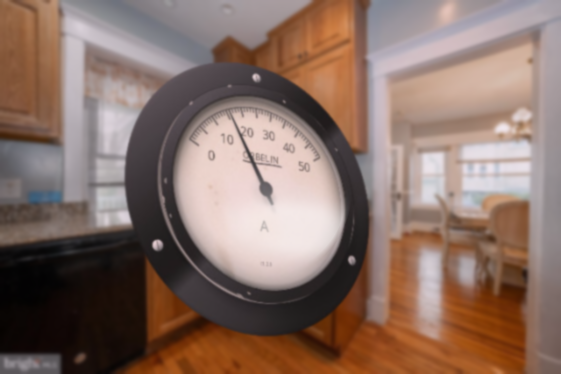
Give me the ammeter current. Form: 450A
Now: 15A
